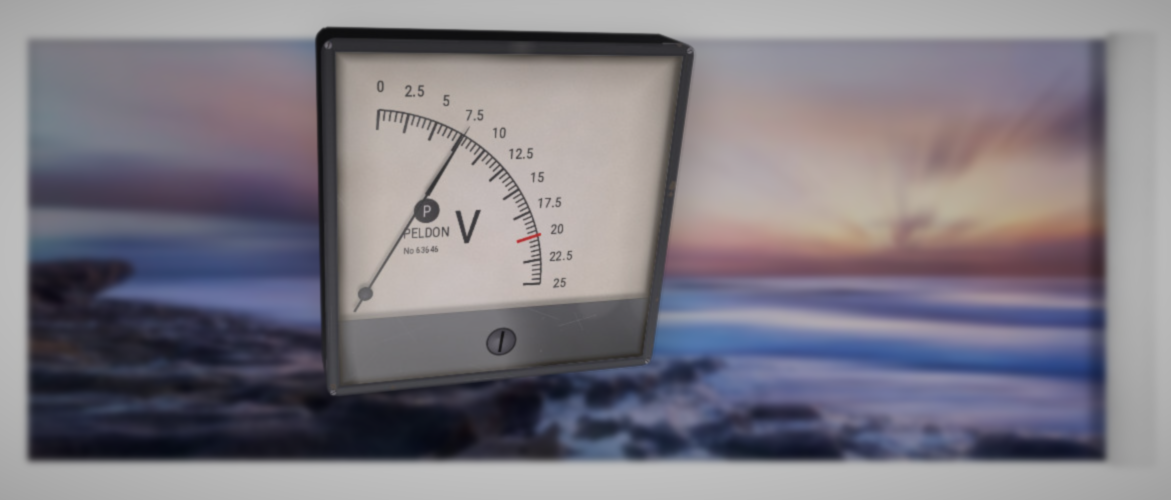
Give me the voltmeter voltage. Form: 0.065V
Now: 7.5V
